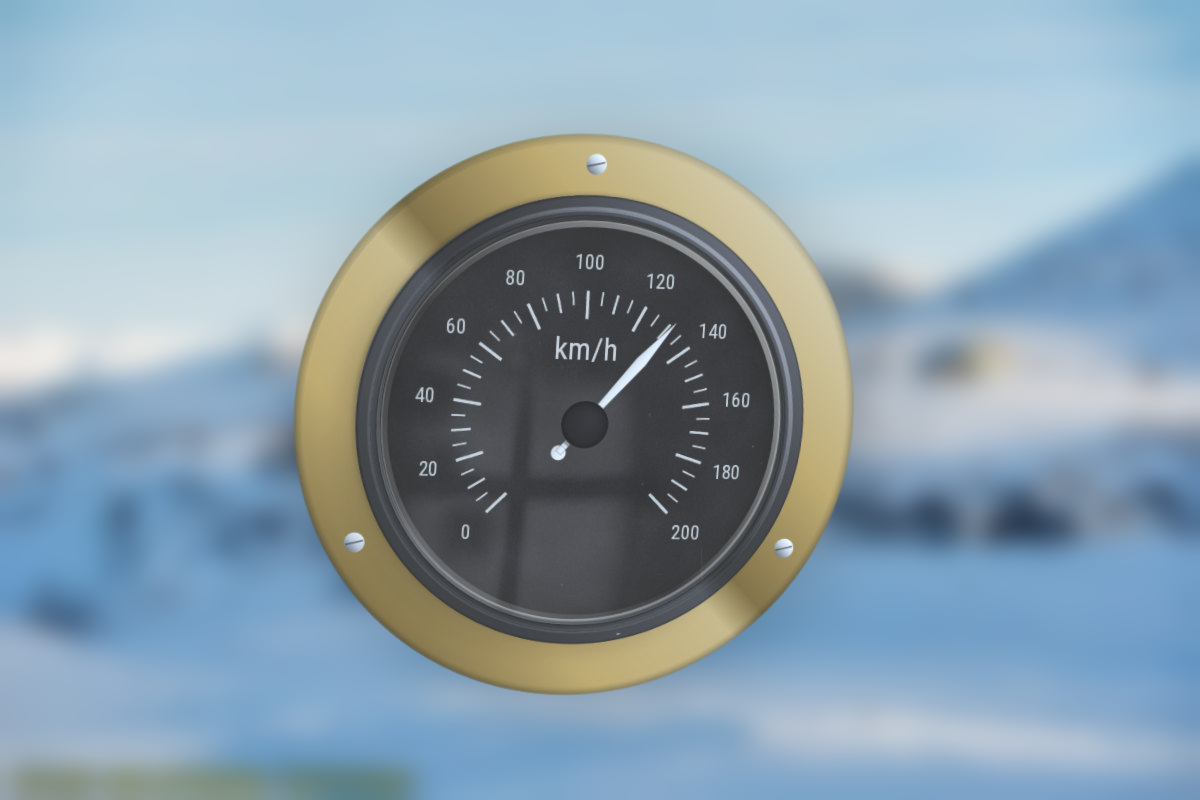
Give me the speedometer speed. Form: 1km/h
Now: 130km/h
